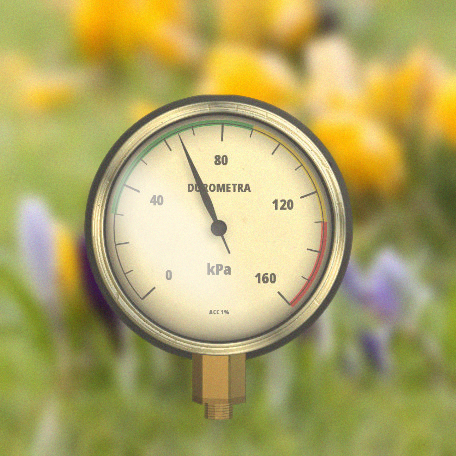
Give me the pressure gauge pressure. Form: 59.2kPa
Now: 65kPa
